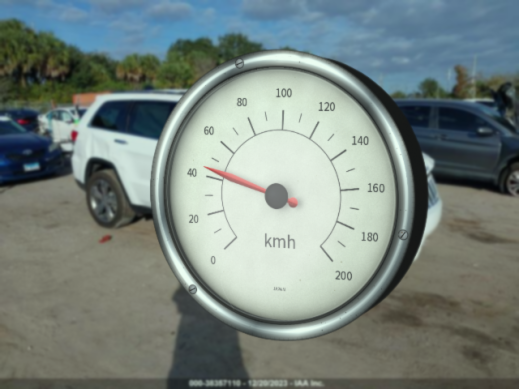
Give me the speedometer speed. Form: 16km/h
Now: 45km/h
